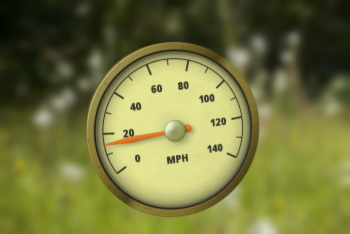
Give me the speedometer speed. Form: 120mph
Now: 15mph
